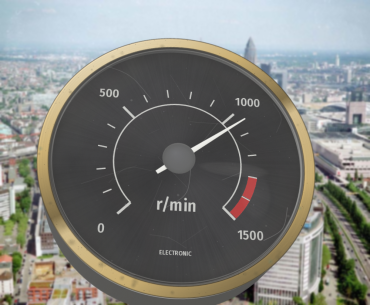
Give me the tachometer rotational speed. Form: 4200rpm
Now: 1050rpm
